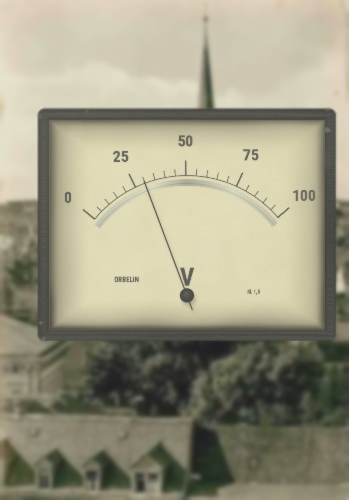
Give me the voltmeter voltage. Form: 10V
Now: 30V
